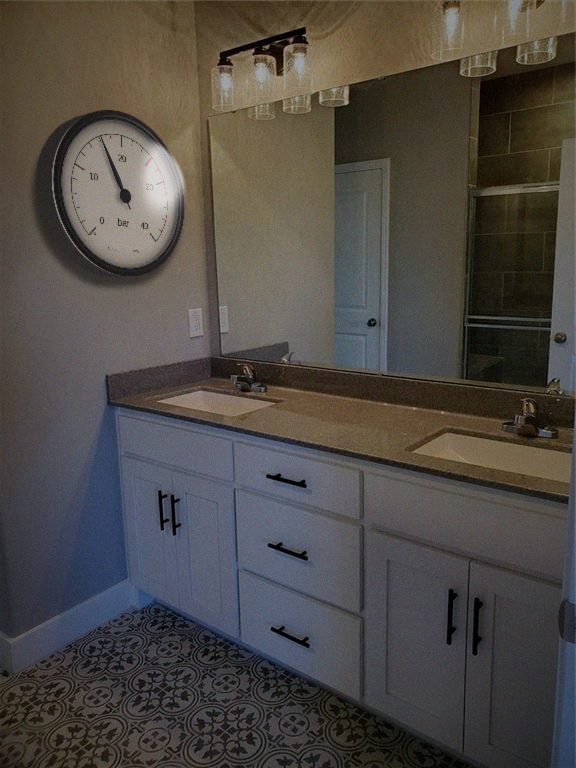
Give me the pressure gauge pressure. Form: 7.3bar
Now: 16bar
